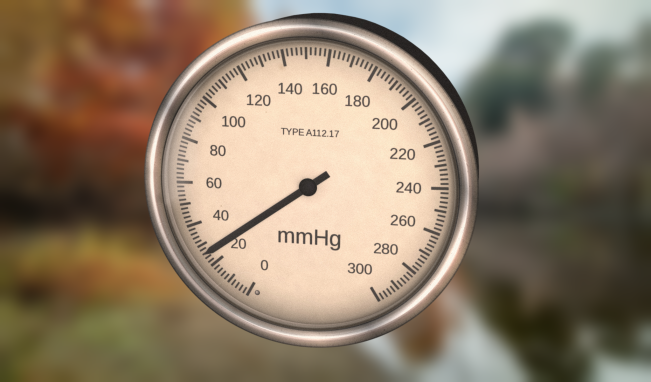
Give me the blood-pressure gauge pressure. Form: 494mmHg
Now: 26mmHg
